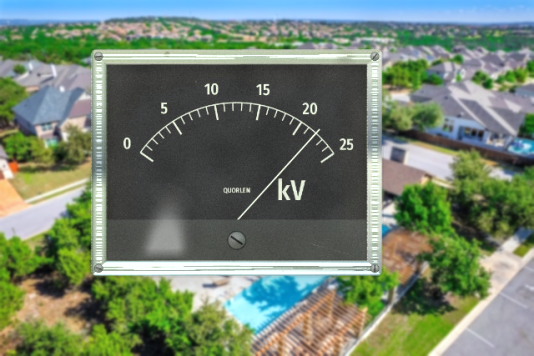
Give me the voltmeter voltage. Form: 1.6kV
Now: 22kV
